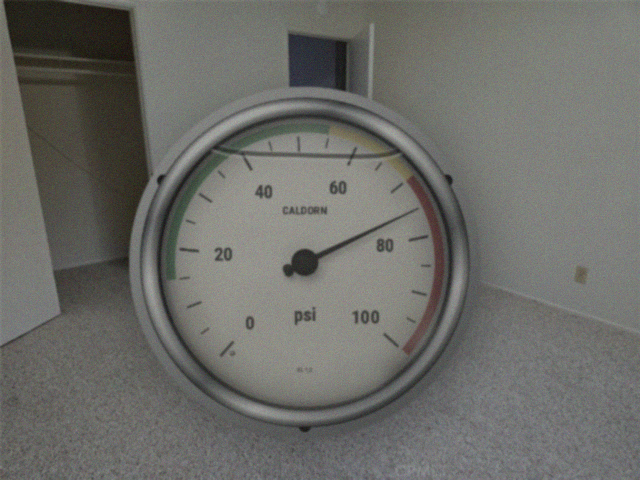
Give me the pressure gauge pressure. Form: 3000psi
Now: 75psi
